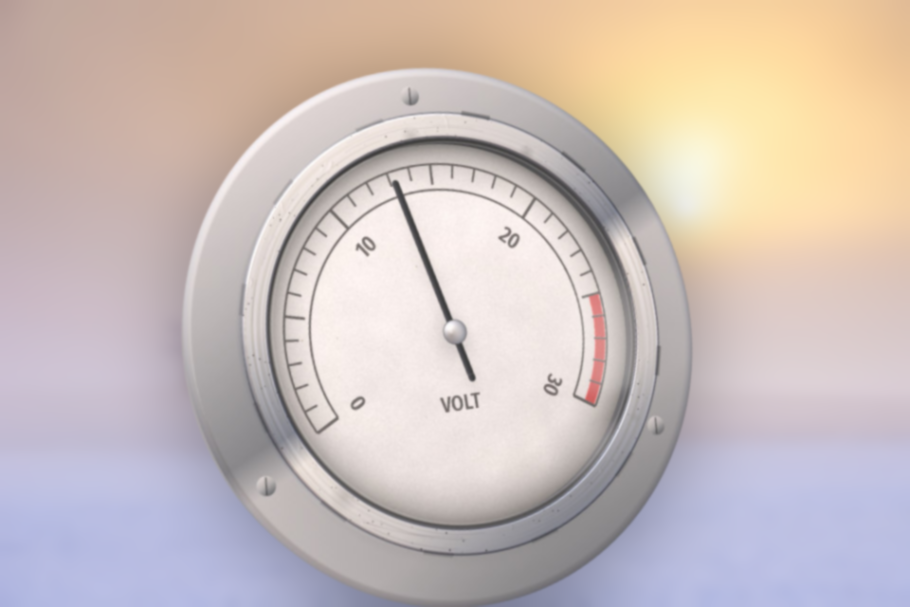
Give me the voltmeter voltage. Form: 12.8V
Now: 13V
